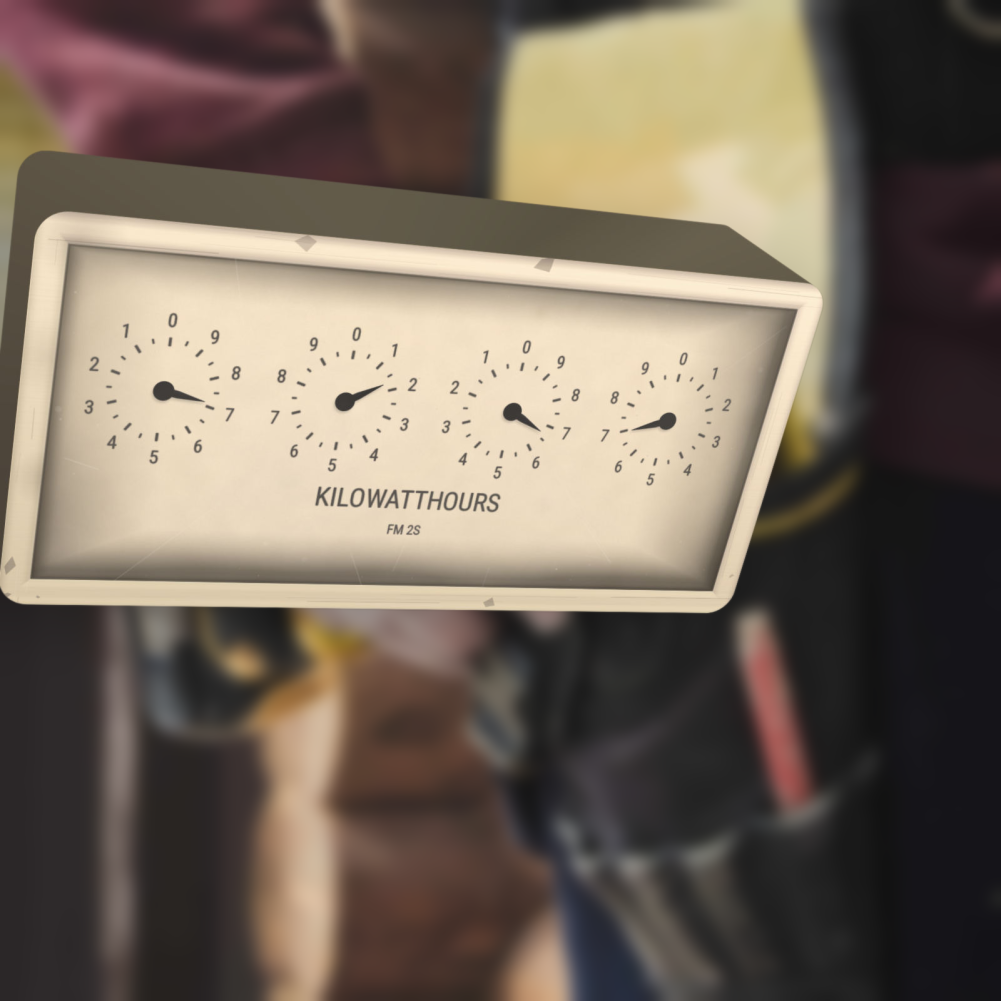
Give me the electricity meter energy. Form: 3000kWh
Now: 7167kWh
